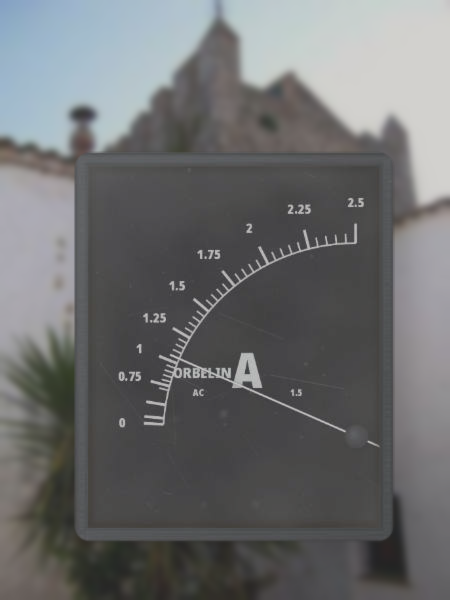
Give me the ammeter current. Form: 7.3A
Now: 1.05A
